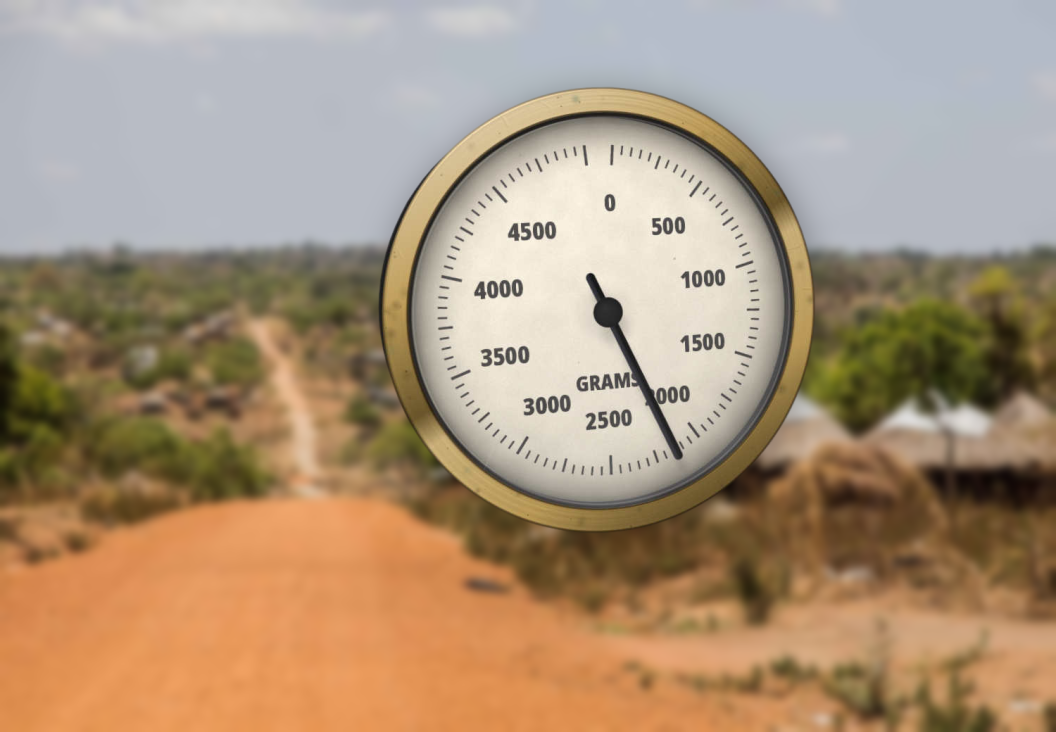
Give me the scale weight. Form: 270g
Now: 2150g
